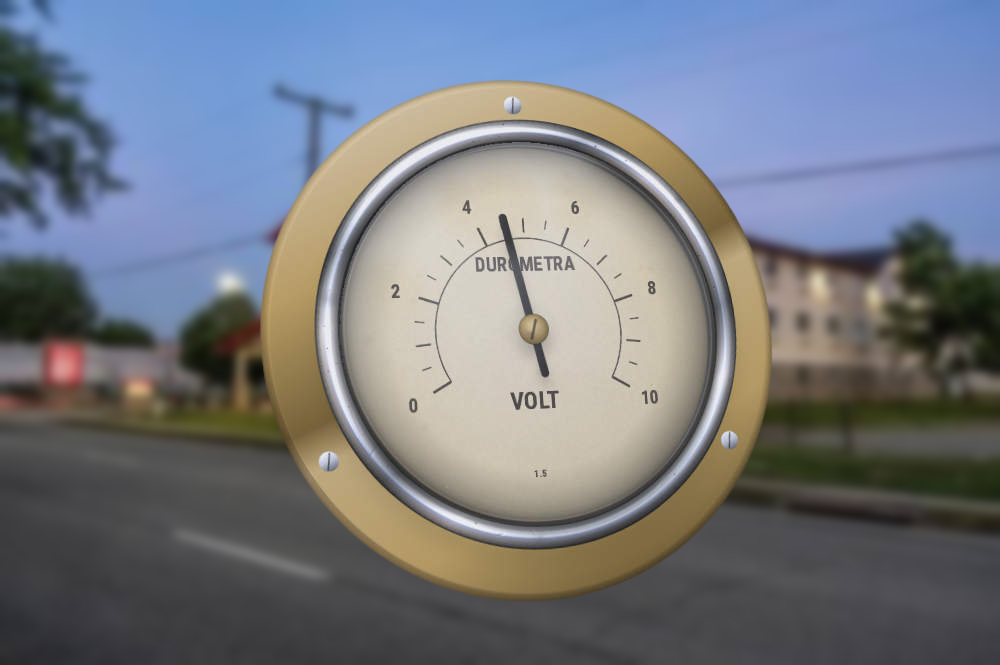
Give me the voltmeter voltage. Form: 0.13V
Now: 4.5V
